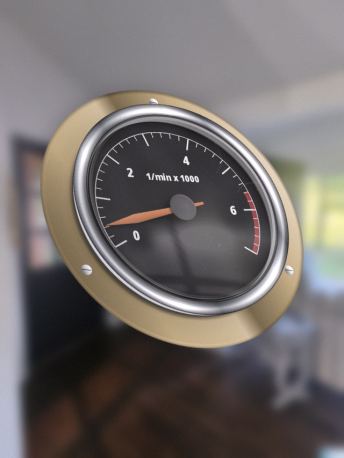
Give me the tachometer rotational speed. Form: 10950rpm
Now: 400rpm
